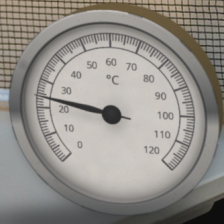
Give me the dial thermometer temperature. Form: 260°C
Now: 25°C
